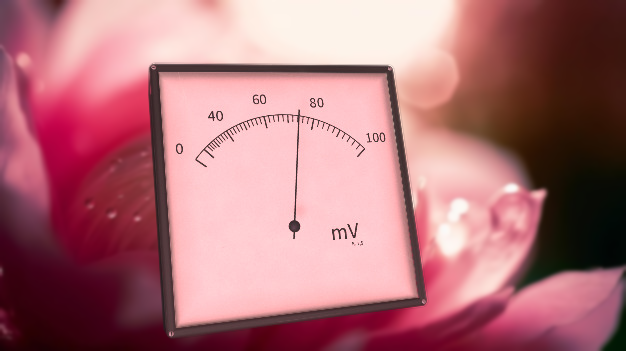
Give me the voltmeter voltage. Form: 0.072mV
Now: 74mV
